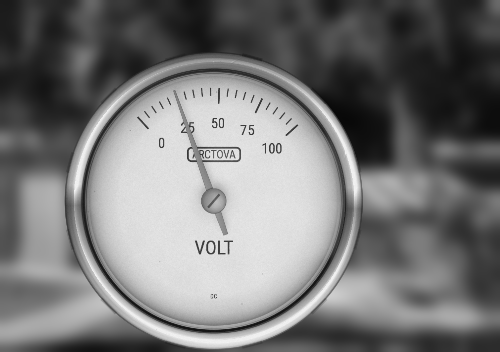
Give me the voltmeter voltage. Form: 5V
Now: 25V
